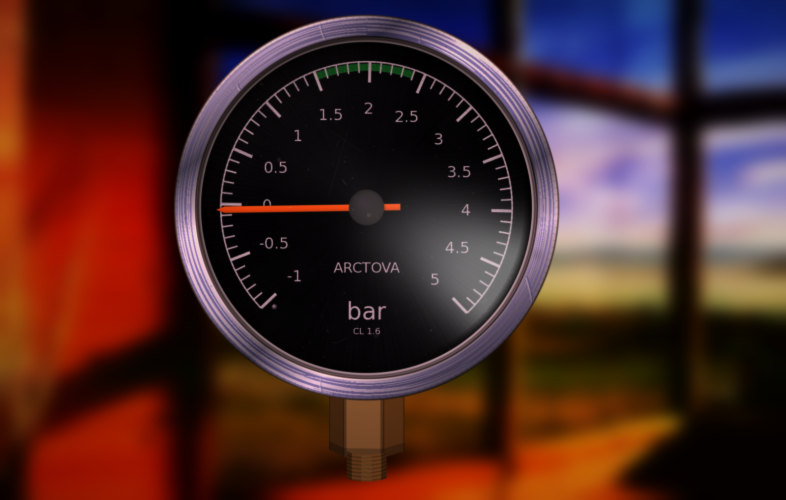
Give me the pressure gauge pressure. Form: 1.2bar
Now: -0.05bar
